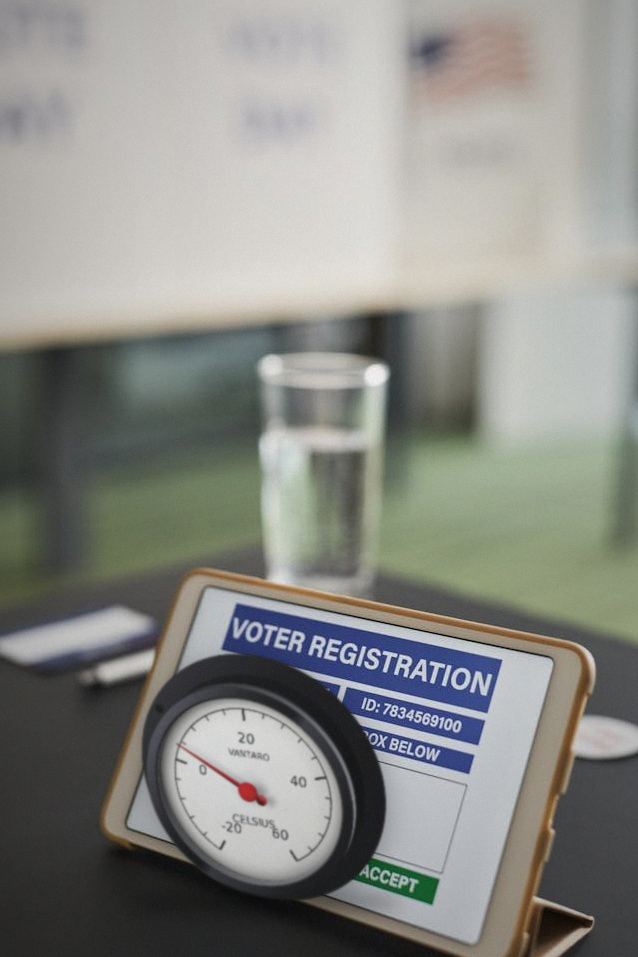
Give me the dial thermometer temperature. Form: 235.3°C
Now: 4°C
